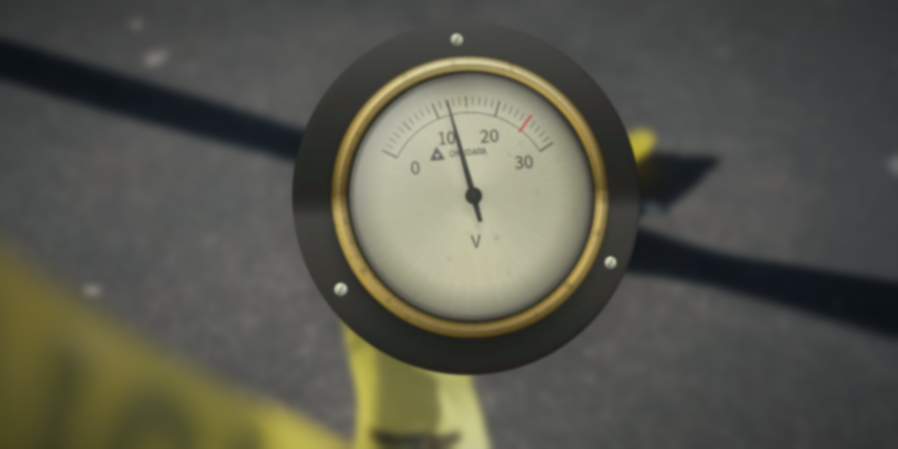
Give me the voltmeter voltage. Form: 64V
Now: 12V
